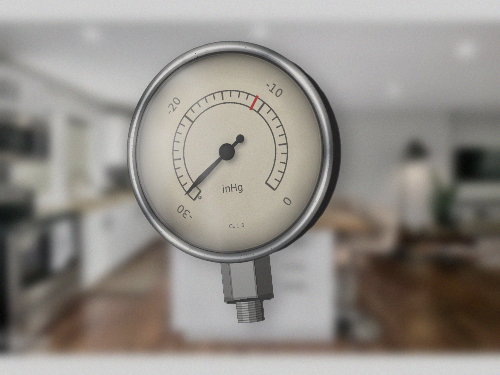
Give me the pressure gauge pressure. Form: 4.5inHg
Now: -29inHg
